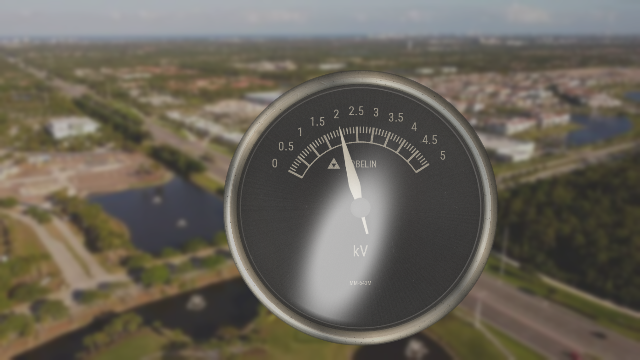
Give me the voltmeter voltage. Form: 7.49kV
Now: 2kV
